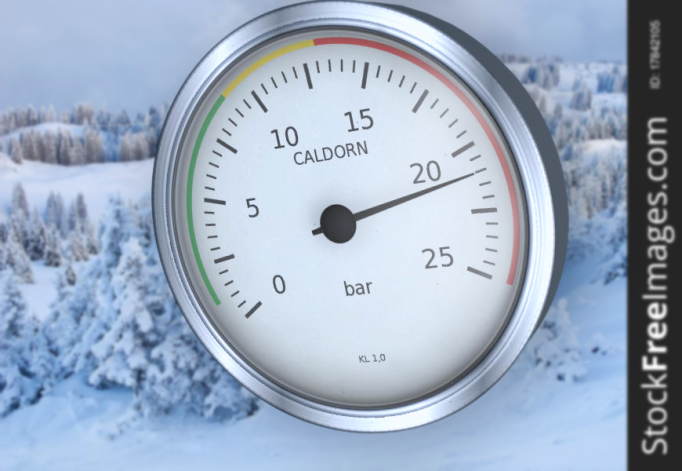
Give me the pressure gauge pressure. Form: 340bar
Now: 21bar
